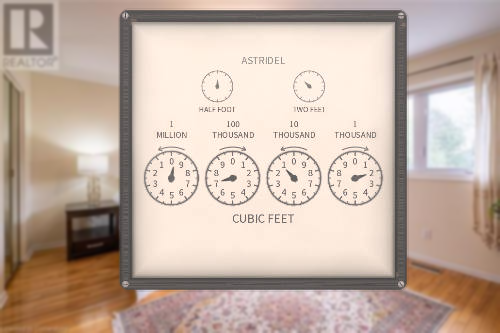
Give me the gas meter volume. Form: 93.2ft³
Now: 971200ft³
